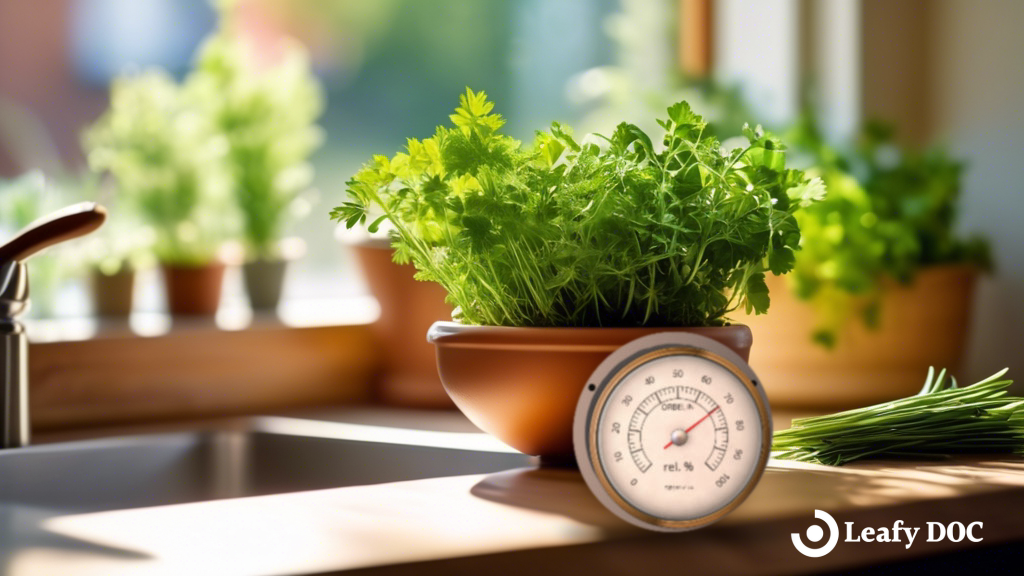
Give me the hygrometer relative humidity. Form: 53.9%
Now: 70%
